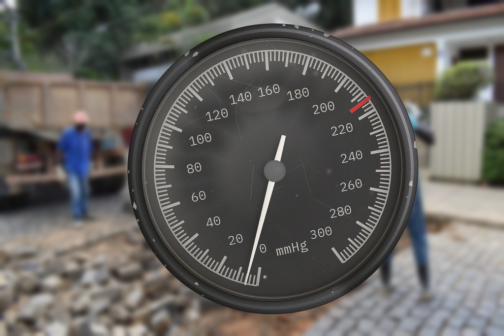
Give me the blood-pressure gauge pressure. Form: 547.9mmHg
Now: 6mmHg
